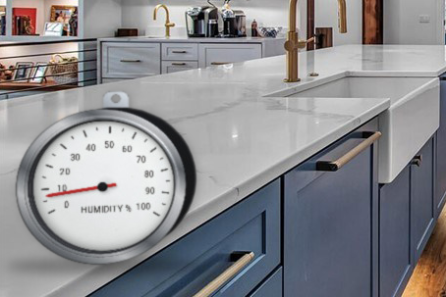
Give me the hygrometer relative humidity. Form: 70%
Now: 7.5%
